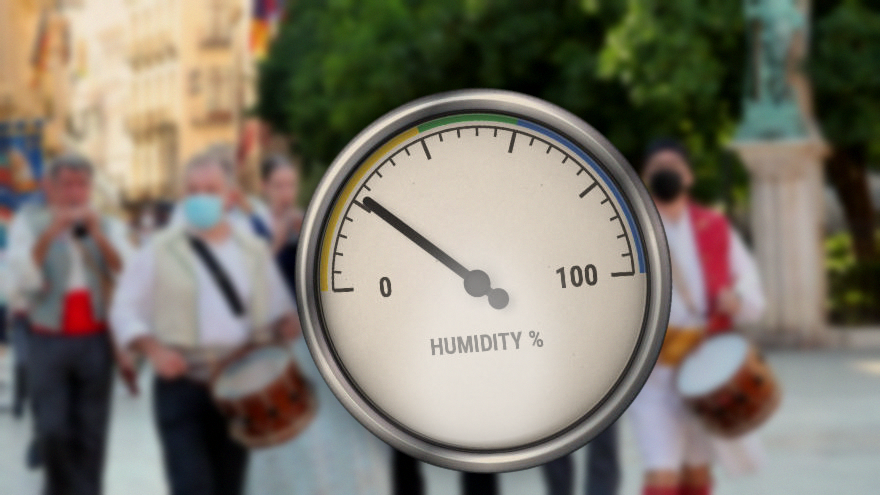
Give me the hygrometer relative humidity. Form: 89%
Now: 22%
